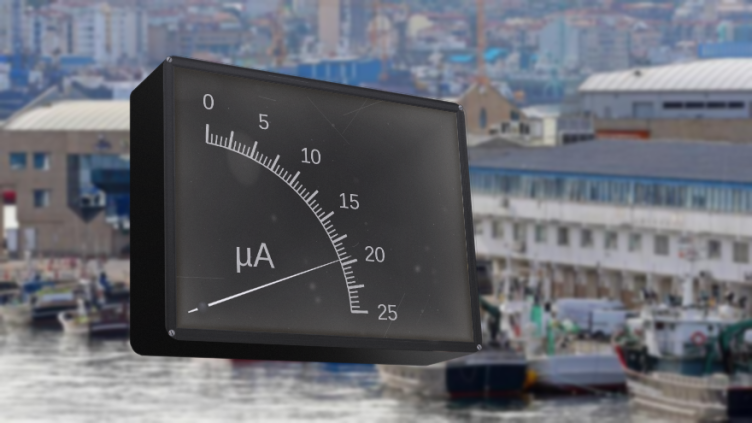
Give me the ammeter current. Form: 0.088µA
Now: 19.5µA
